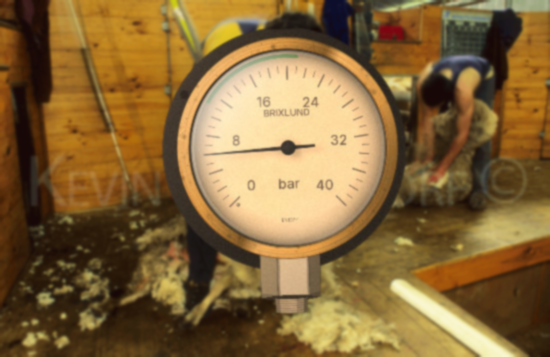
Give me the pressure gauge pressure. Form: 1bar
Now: 6bar
